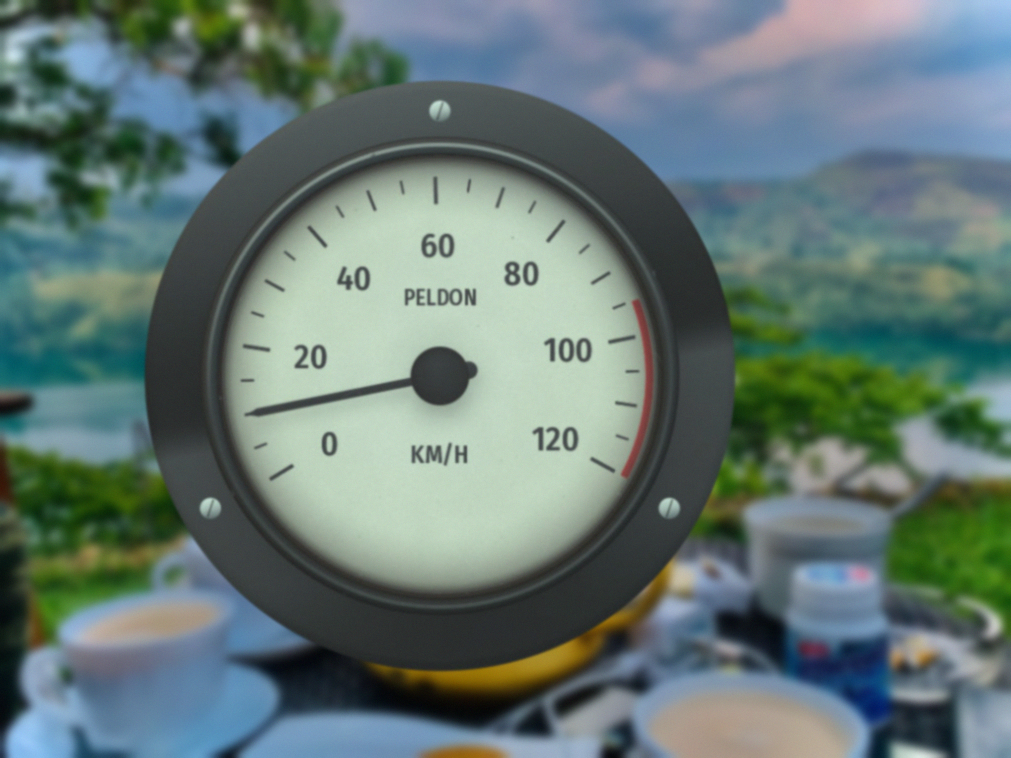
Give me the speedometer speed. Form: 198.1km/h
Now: 10km/h
